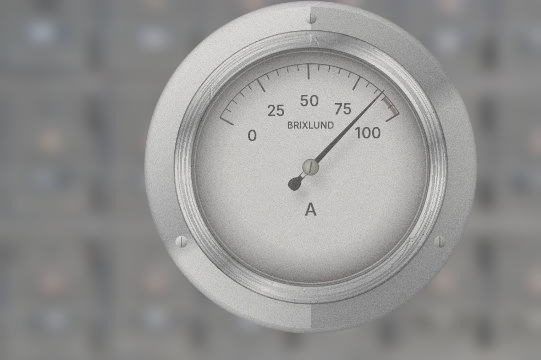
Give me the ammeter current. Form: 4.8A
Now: 87.5A
